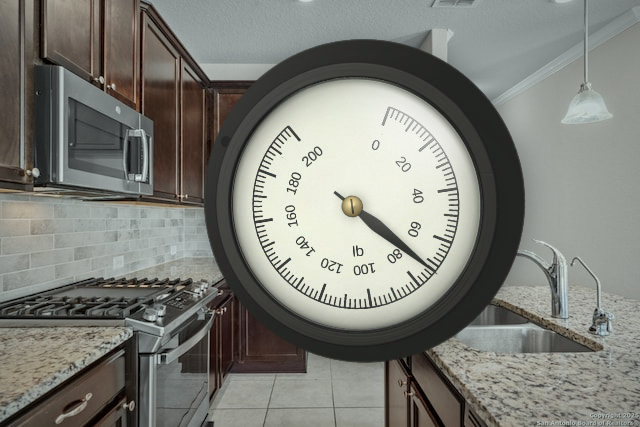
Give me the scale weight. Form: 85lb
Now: 72lb
